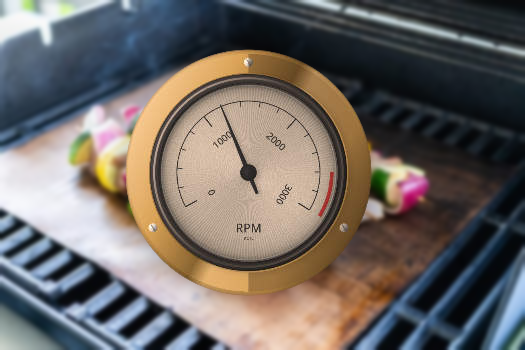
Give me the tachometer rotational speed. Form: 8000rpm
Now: 1200rpm
